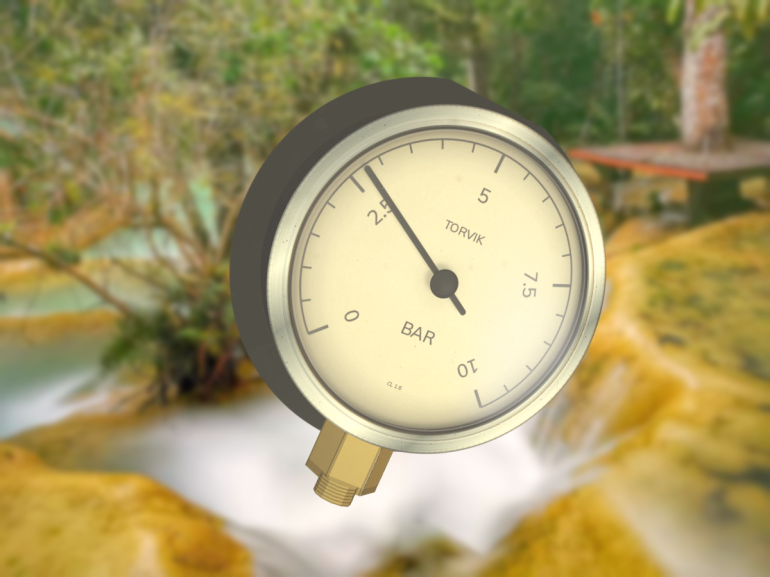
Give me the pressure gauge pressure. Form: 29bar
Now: 2.75bar
